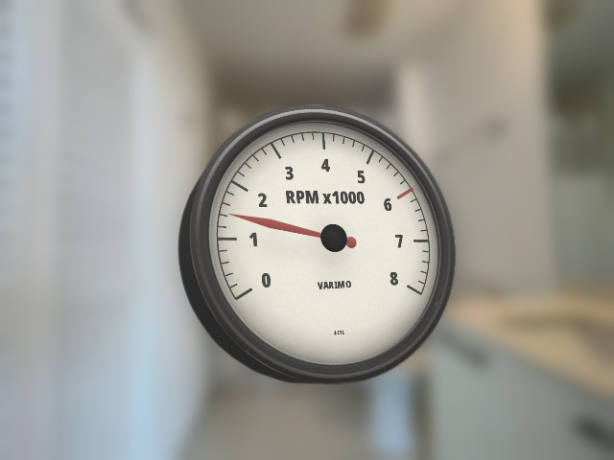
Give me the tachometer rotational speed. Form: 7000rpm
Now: 1400rpm
